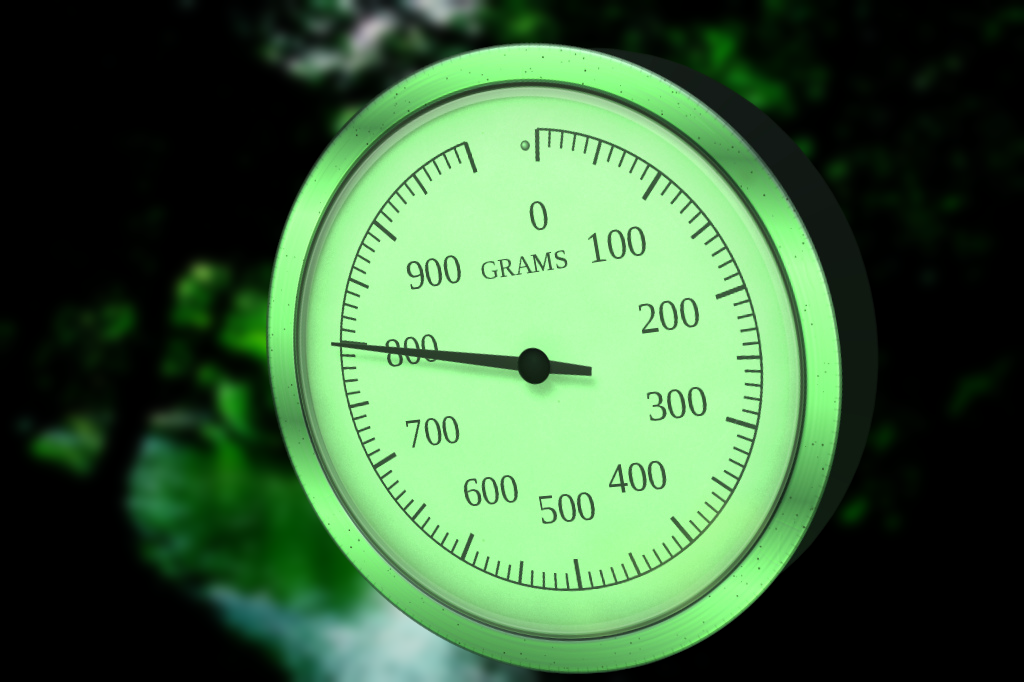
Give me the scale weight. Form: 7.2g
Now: 800g
